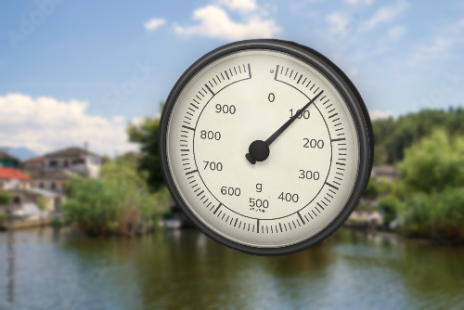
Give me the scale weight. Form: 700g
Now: 100g
